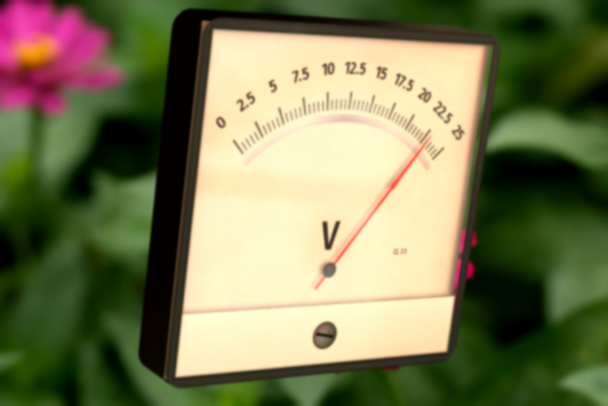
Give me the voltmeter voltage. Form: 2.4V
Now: 22.5V
